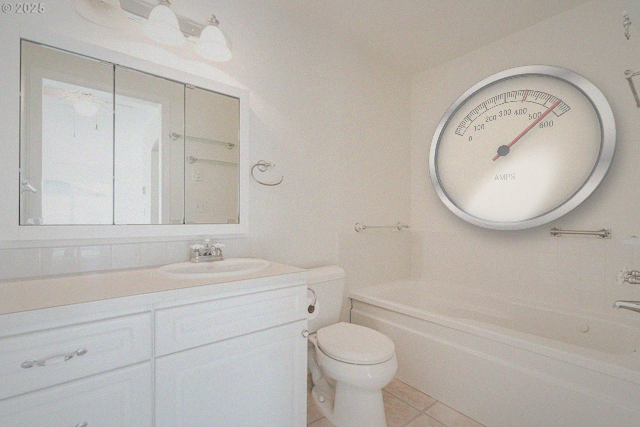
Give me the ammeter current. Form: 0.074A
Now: 550A
